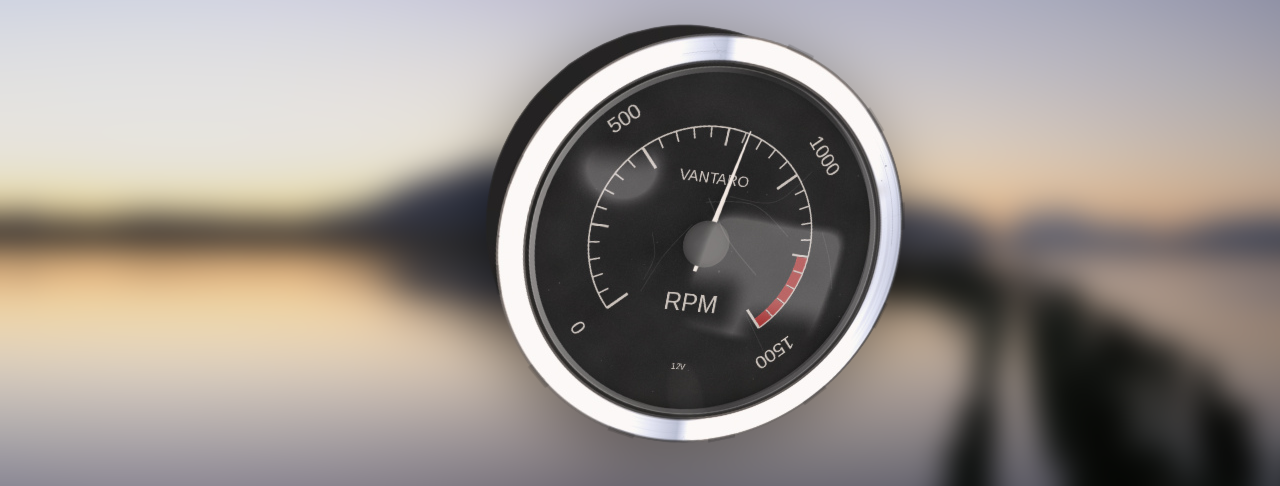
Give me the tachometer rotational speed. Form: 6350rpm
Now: 800rpm
